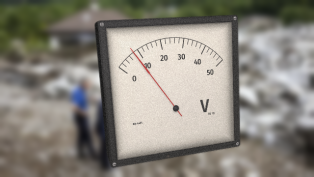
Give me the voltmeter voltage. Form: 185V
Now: 8V
